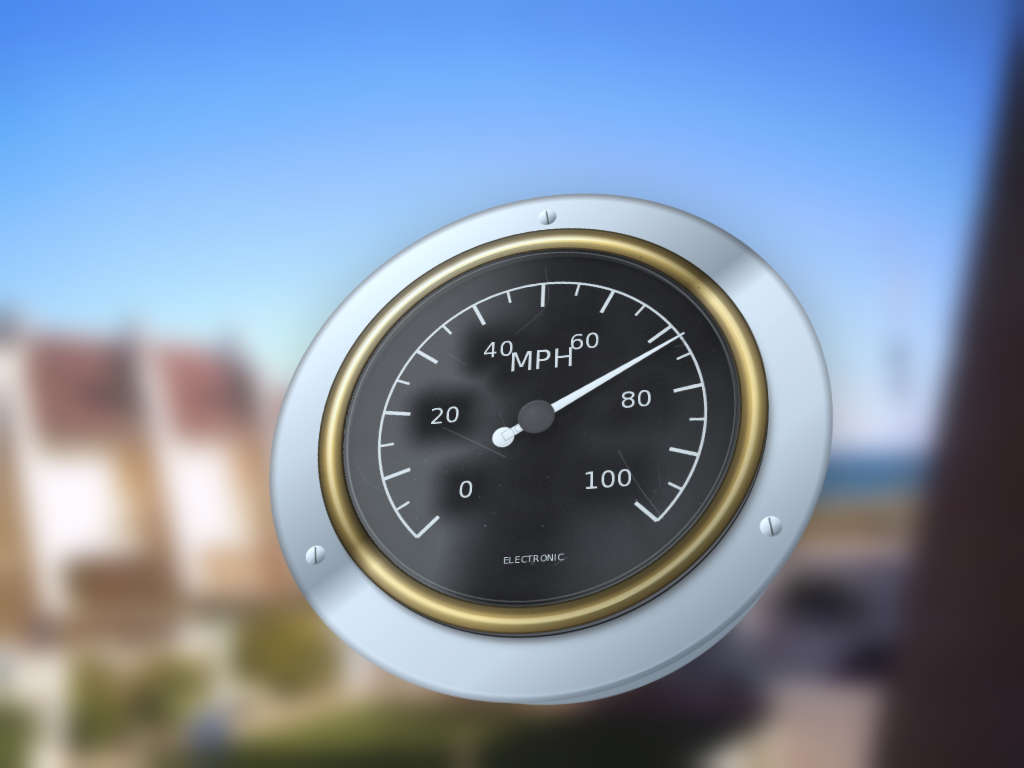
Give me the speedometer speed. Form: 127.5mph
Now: 72.5mph
